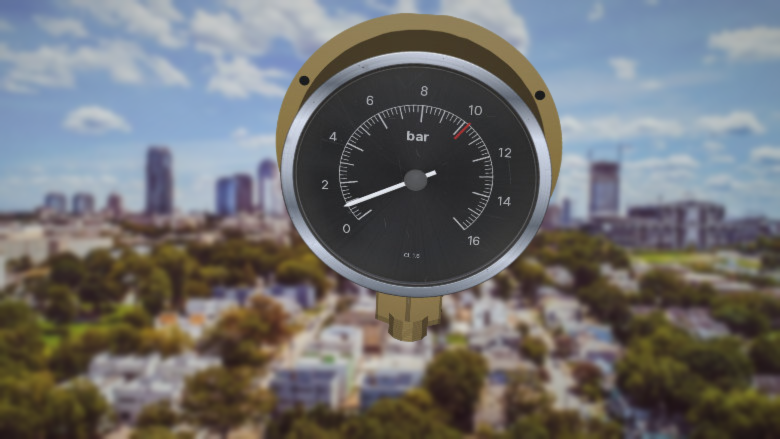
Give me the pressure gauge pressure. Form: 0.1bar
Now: 1bar
